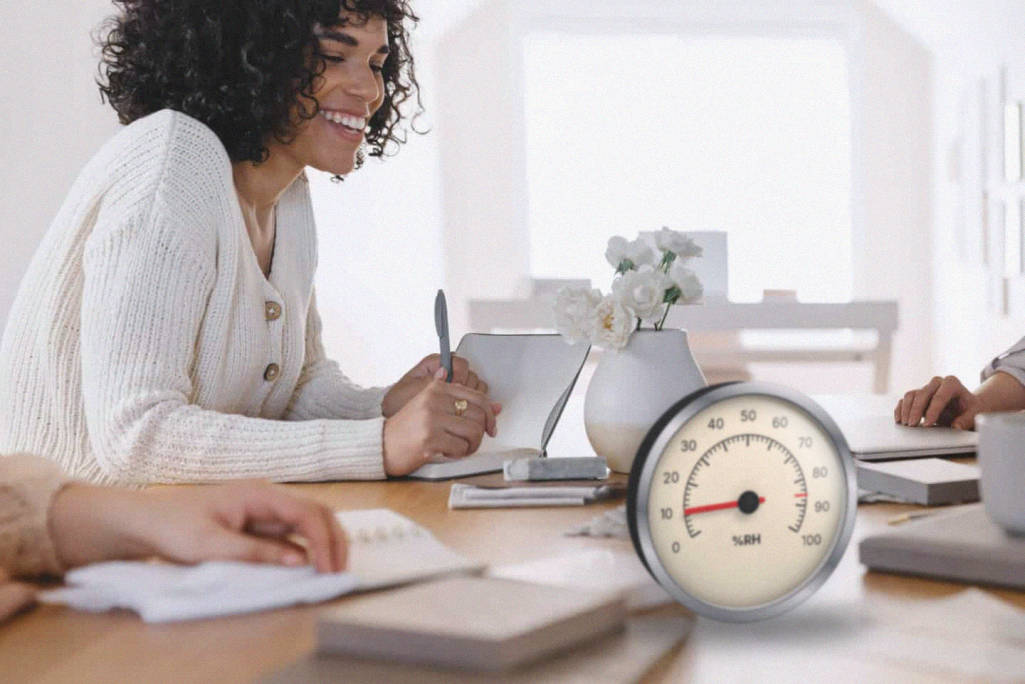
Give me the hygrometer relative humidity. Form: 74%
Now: 10%
